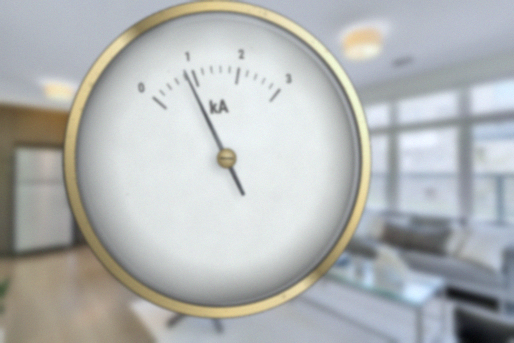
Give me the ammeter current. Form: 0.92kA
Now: 0.8kA
